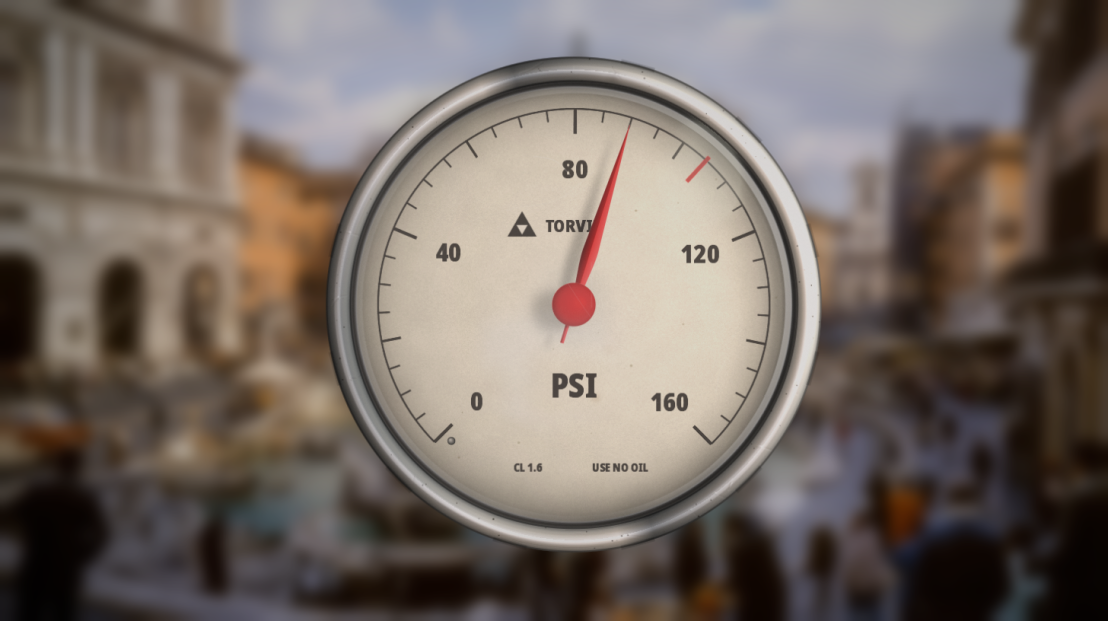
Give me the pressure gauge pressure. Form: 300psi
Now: 90psi
